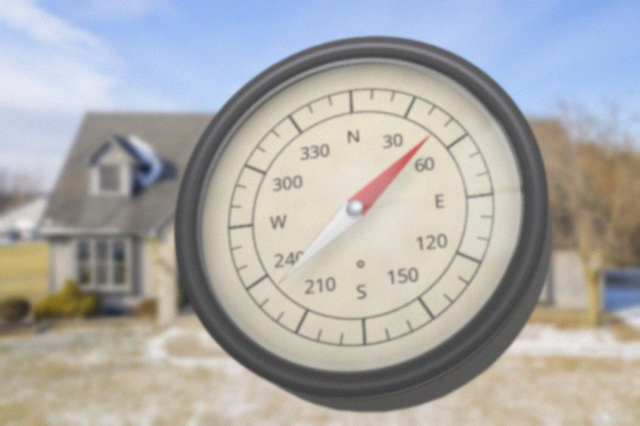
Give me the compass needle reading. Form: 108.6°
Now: 50°
